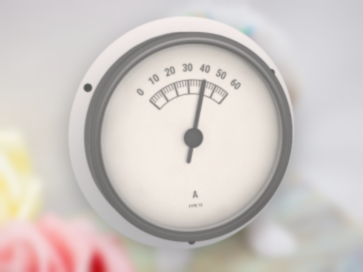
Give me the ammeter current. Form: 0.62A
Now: 40A
